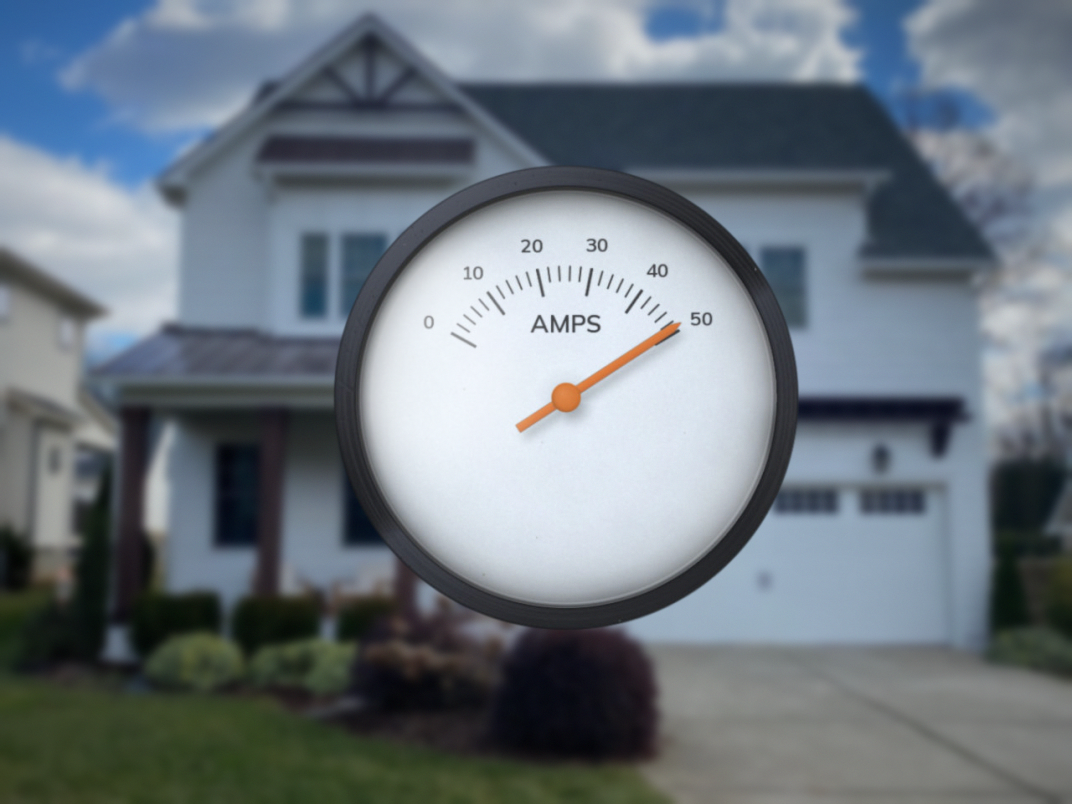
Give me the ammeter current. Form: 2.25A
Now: 49A
